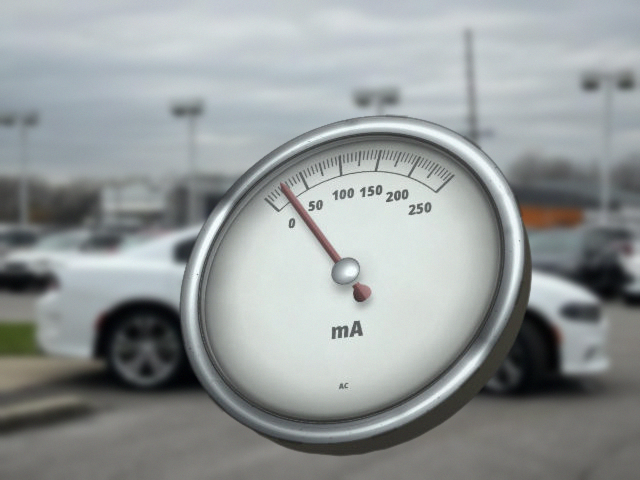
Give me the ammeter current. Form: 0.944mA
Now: 25mA
